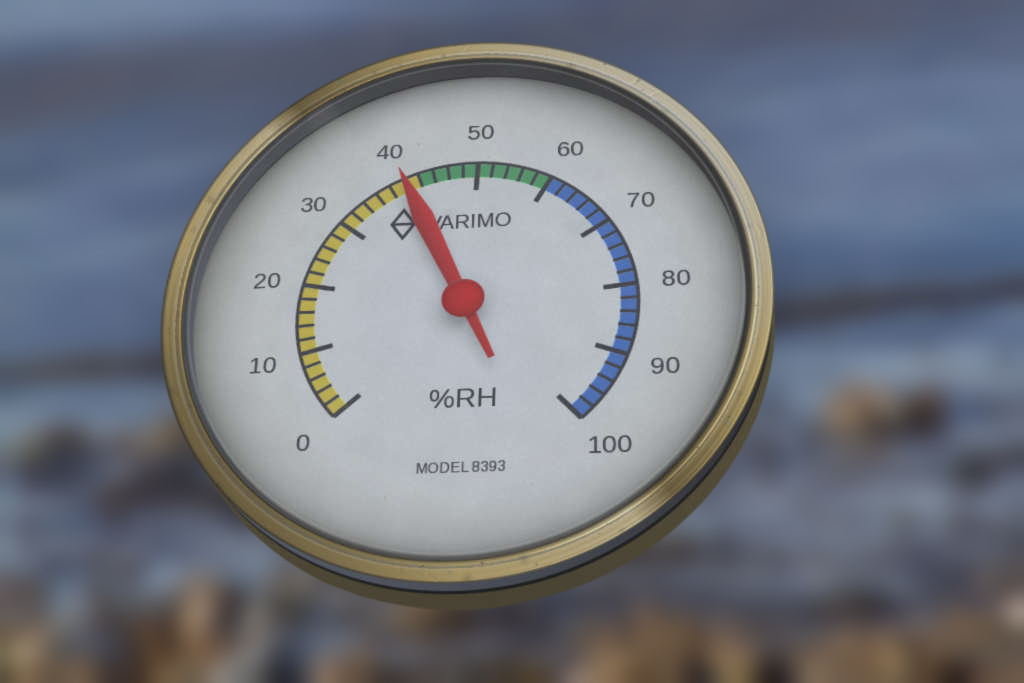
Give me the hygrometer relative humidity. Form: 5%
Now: 40%
